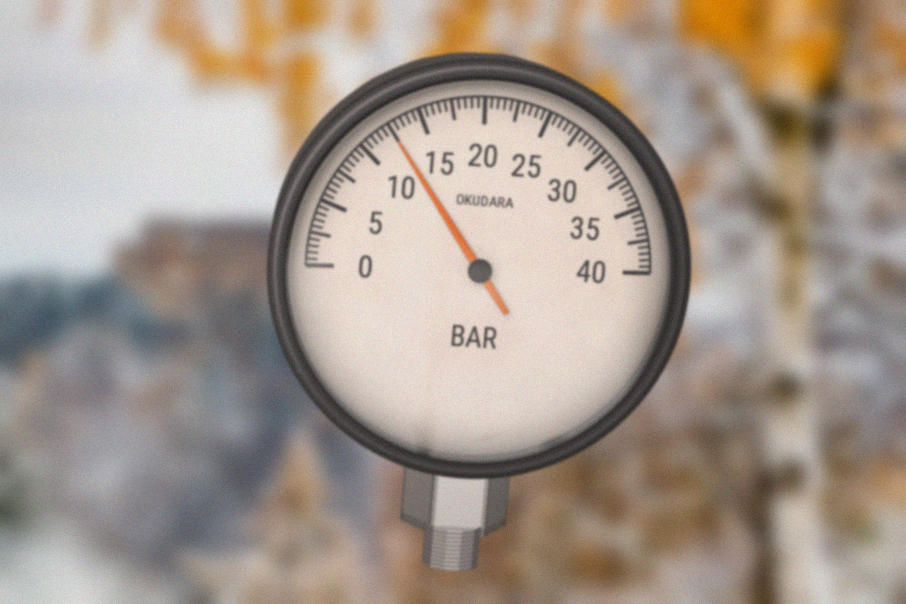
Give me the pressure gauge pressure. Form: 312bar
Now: 12.5bar
